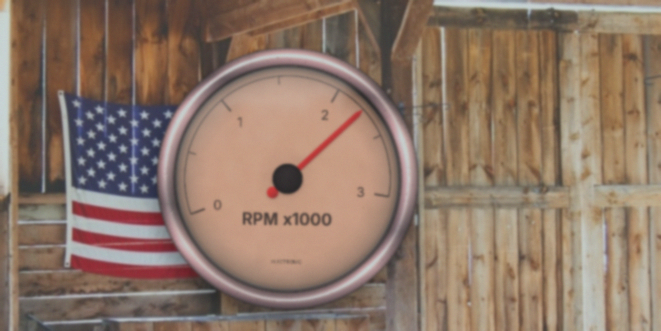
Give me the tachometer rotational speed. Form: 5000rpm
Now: 2250rpm
